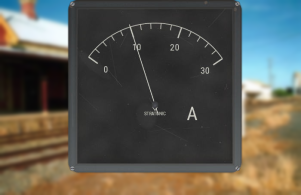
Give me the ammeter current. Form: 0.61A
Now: 10A
